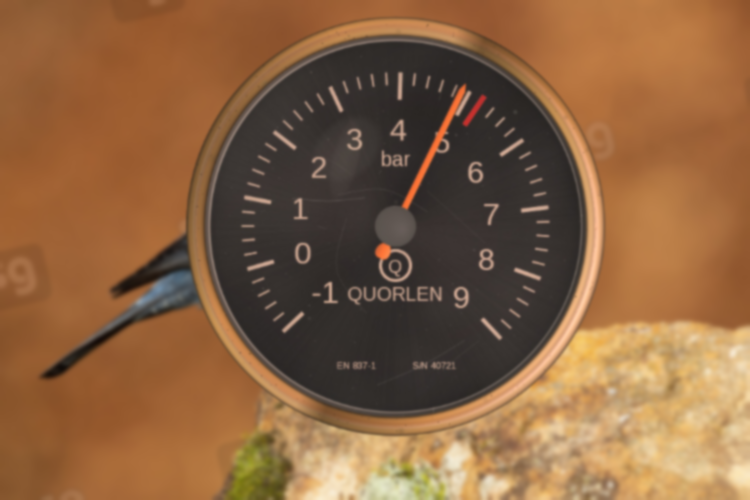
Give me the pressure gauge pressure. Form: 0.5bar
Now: 4.9bar
